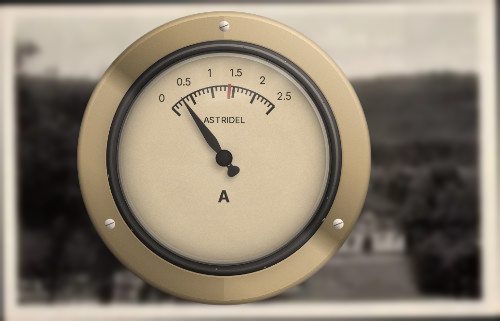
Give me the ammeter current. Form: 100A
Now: 0.3A
